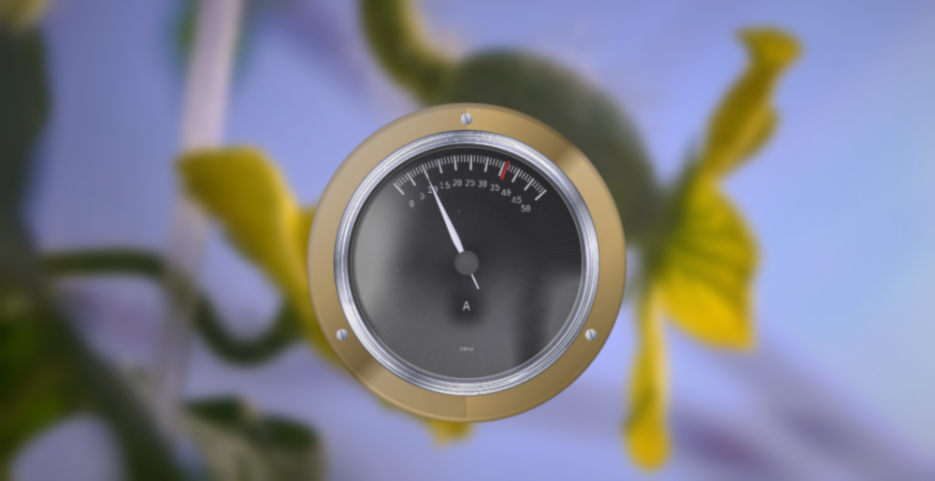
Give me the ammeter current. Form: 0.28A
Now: 10A
